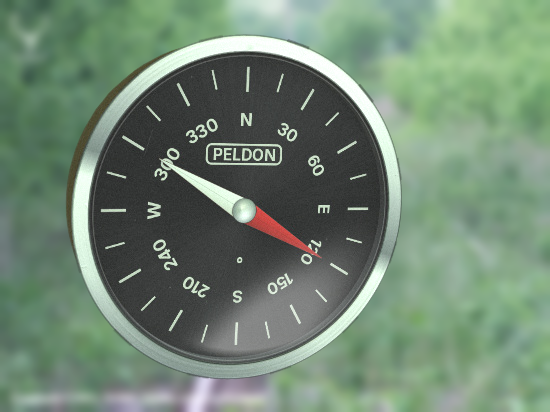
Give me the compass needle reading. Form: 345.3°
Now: 120°
